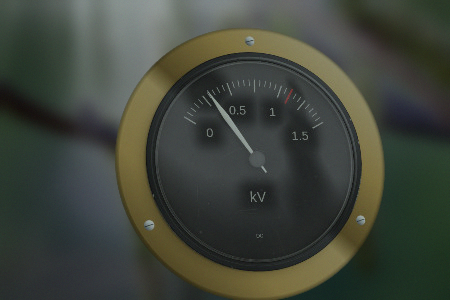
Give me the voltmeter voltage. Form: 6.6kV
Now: 0.3kV
